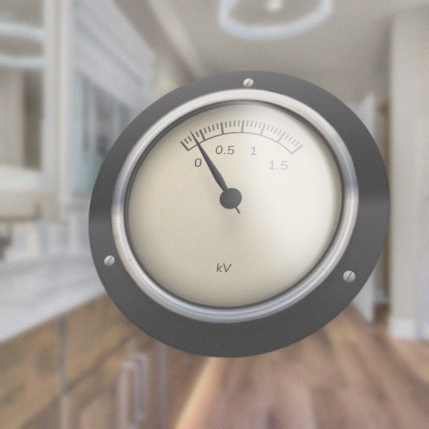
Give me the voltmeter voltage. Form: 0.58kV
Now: 0.15kV
